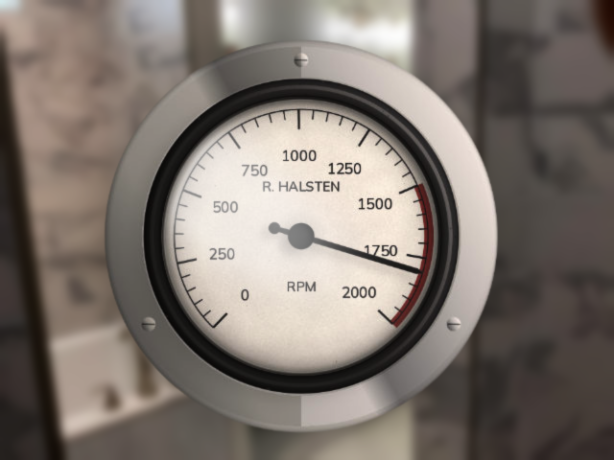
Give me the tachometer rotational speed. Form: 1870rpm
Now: 1800rpm
